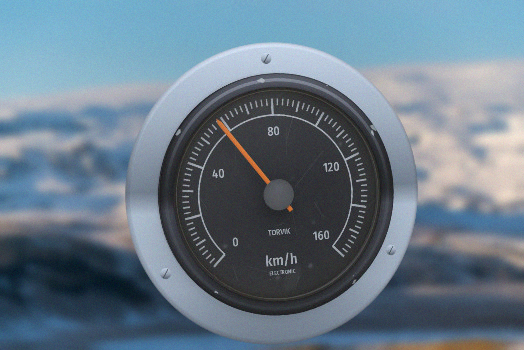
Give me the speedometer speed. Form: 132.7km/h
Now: 58km/h
